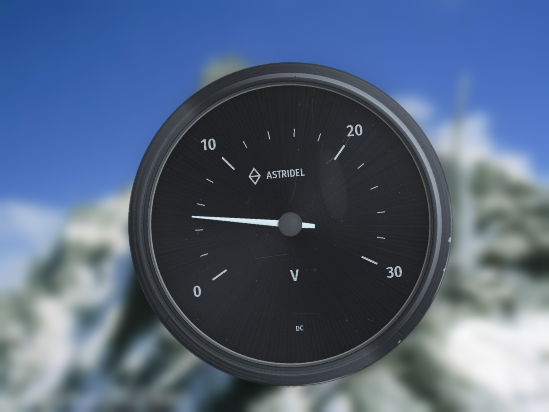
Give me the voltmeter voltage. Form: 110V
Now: 5V
